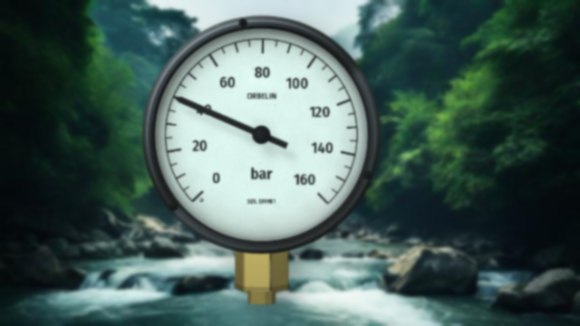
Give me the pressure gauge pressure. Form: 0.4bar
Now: 40bar
